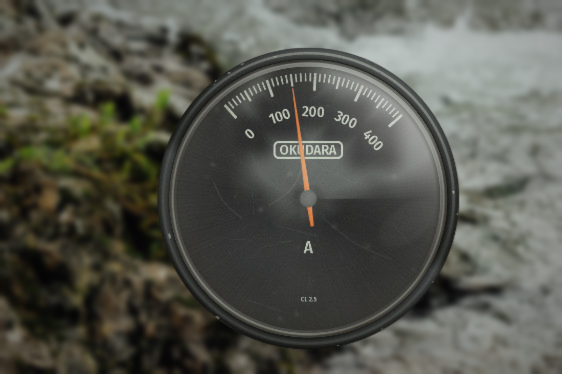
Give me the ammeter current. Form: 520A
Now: 150A
